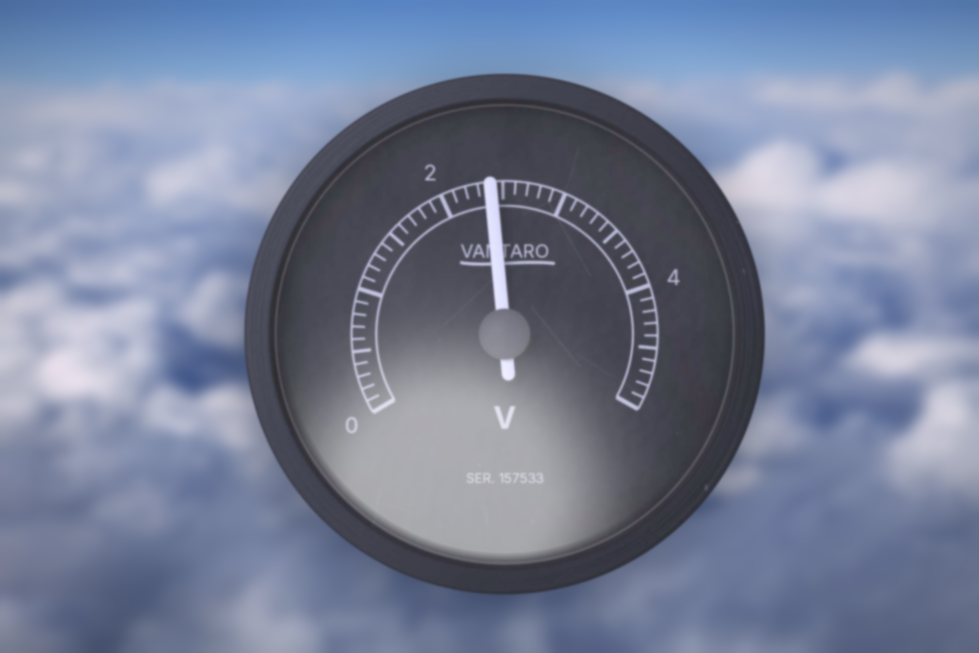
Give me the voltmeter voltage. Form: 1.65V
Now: 2.4V
